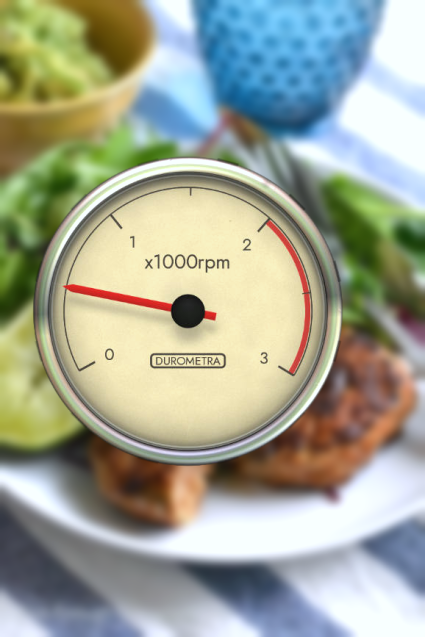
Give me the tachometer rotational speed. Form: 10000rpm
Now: 500rpm
